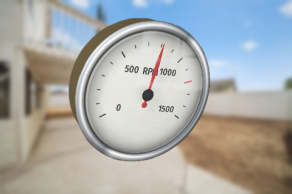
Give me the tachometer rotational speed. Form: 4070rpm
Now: 800rpm
